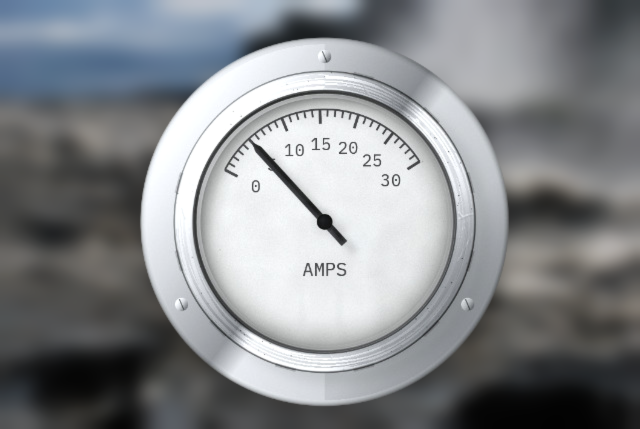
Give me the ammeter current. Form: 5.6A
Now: 5A
